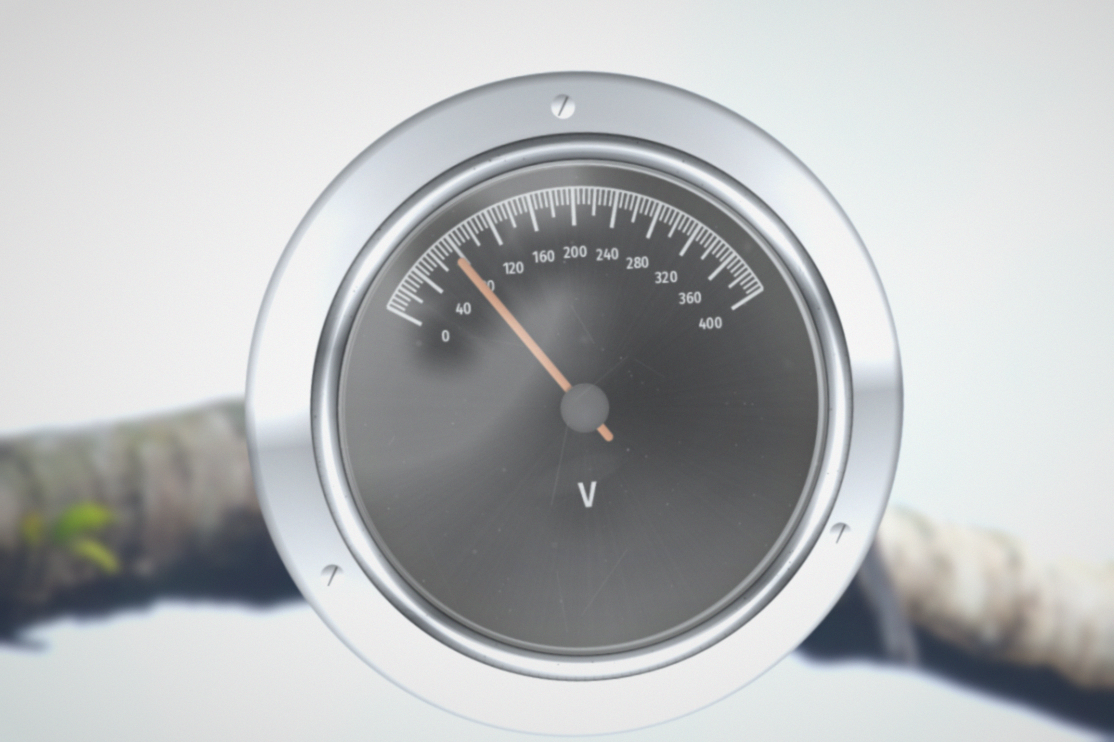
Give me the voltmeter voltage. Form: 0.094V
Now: 75V
